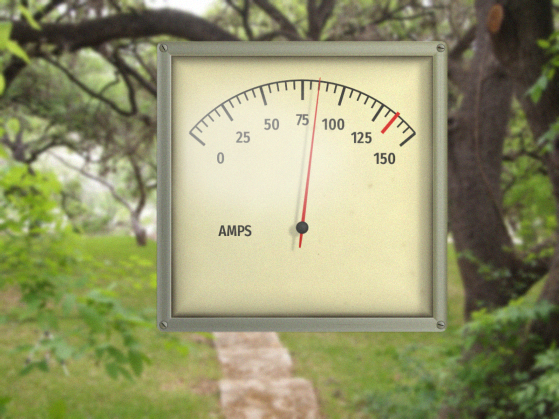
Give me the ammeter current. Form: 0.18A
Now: 85A
